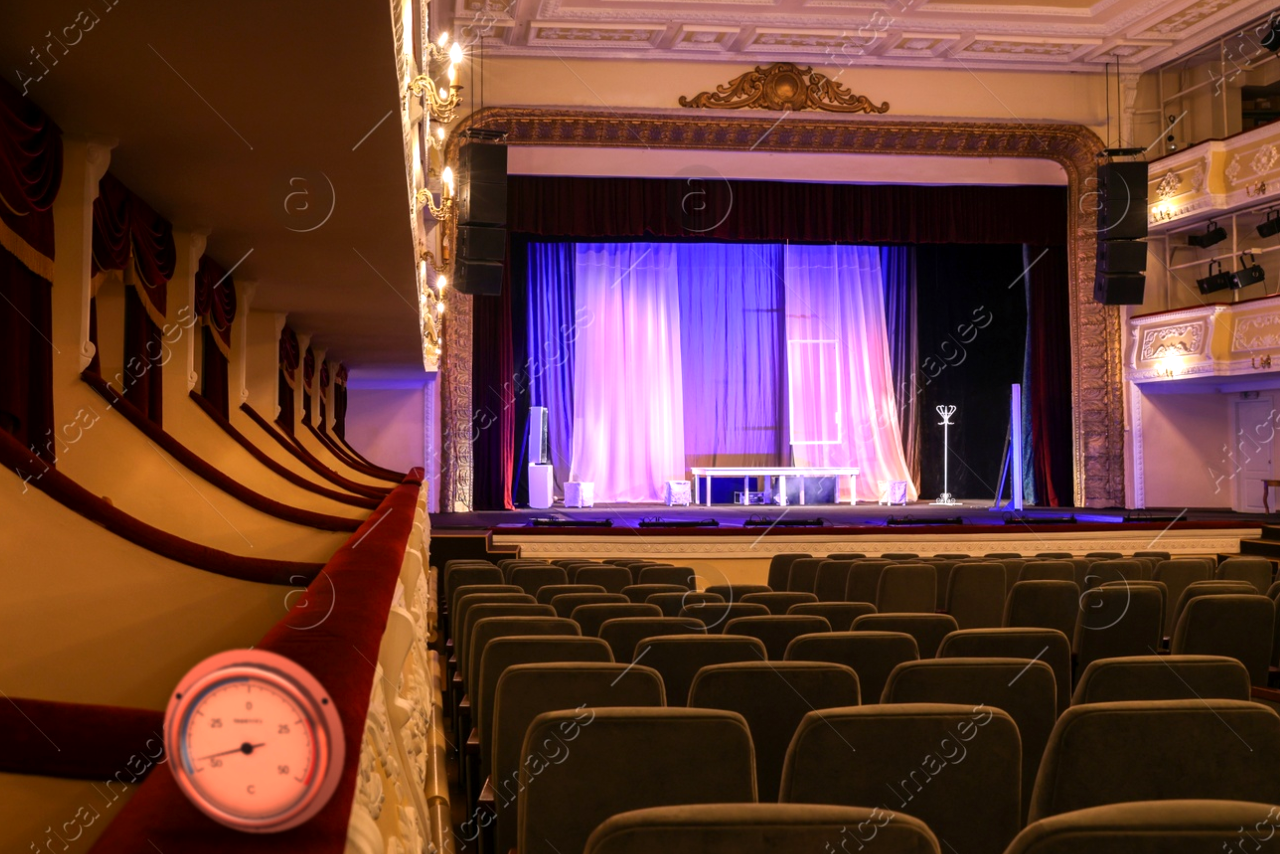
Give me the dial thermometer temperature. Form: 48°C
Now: -45°C
